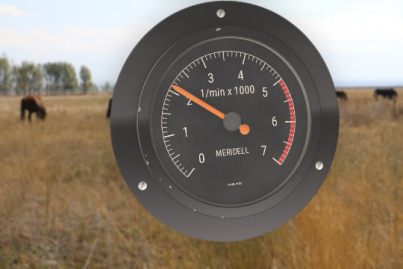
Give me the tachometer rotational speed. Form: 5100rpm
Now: 2100rpm
